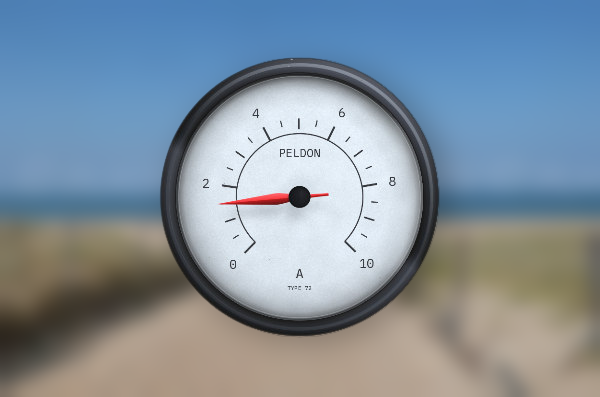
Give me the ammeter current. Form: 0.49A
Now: 1.5A
